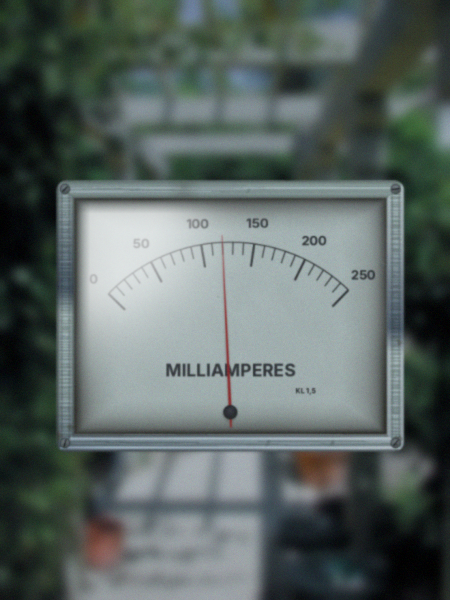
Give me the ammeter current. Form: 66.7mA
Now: 120mA
